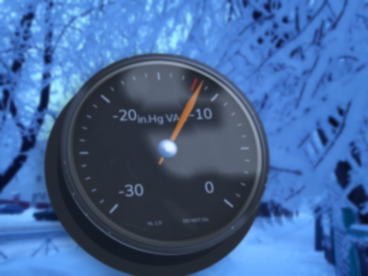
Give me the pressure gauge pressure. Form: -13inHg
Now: -11.5inHg
